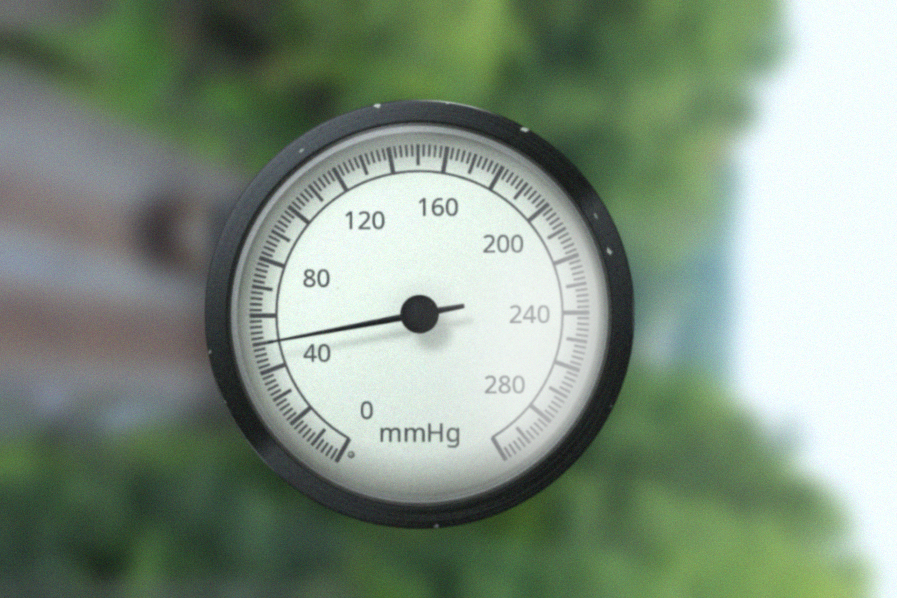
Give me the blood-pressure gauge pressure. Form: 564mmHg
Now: 50mmHg
